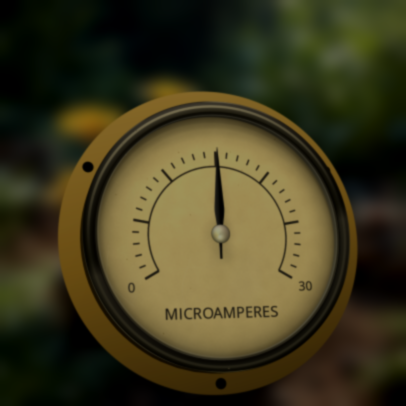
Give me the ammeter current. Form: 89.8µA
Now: 15µA
